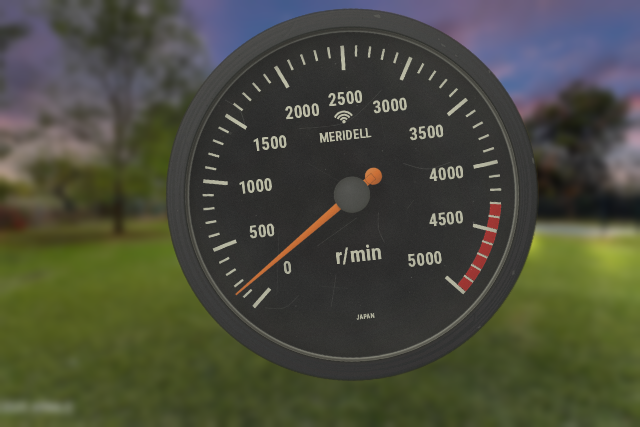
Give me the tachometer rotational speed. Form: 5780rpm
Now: 150rpm
